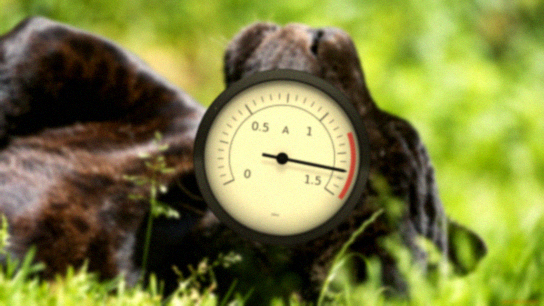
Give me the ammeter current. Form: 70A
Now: 1.35A
